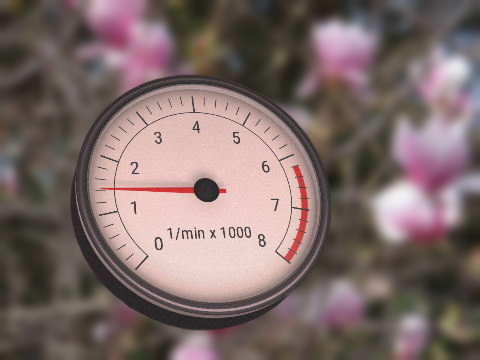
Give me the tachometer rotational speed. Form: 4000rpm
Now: 1400rpm
